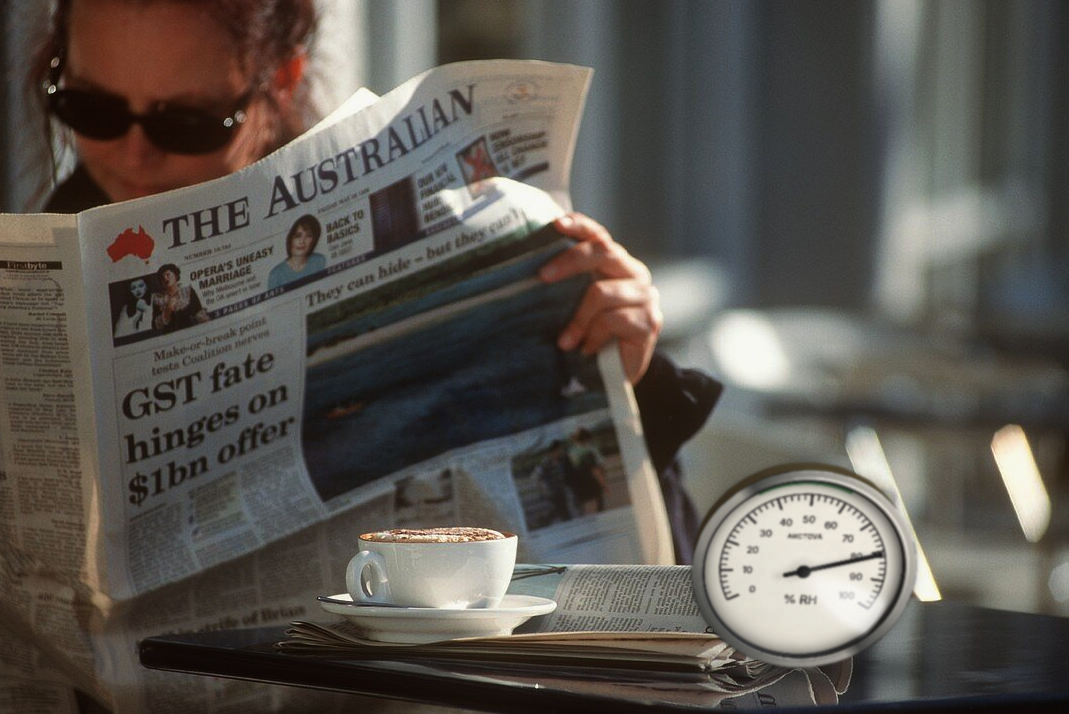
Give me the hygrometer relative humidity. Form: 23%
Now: 80%
